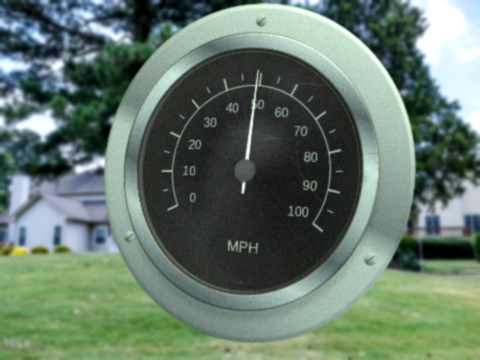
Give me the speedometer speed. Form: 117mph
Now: 50mph
